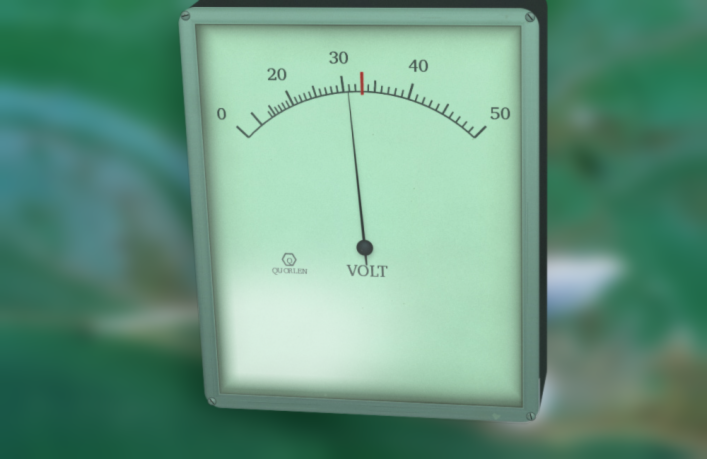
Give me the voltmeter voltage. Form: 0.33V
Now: 31V
